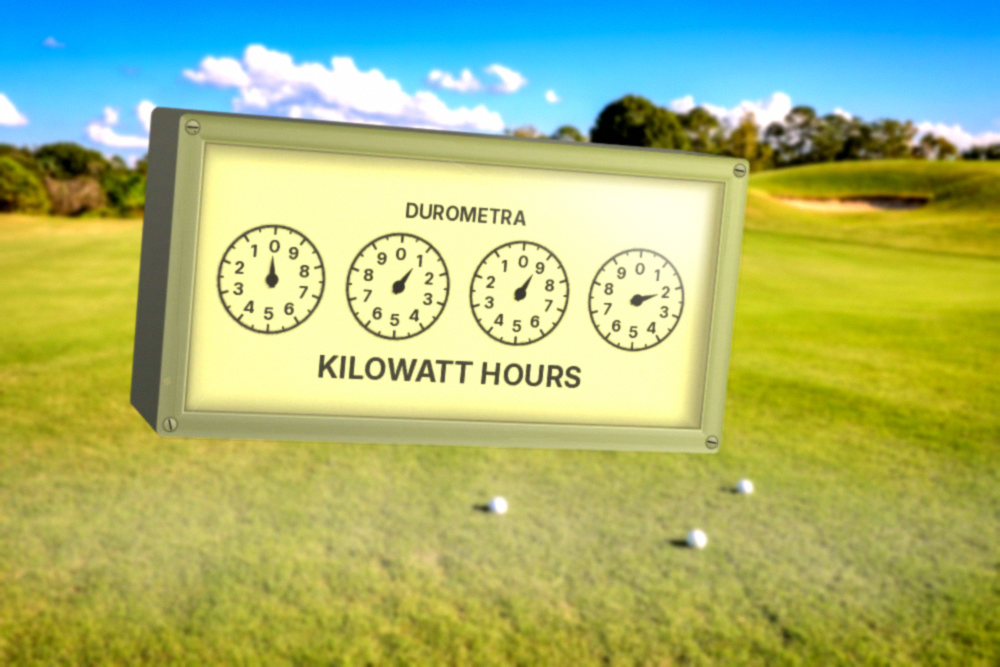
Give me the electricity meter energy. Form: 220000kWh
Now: 92kWh
